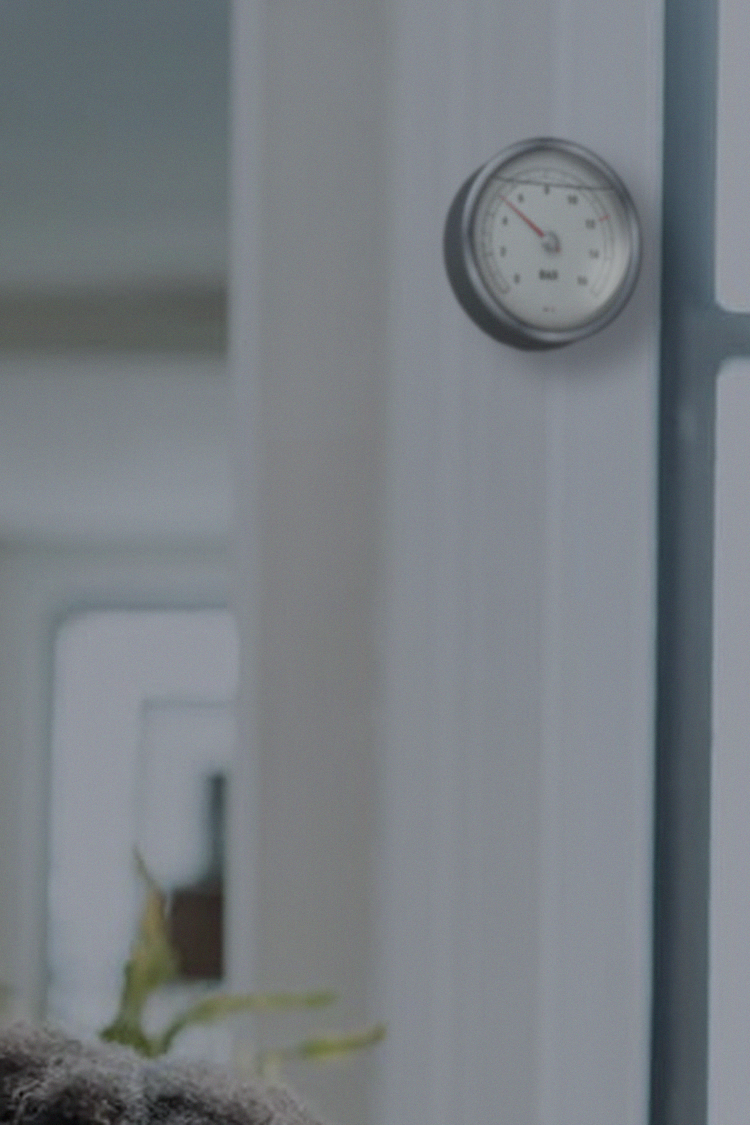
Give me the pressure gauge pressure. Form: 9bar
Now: 5bar
